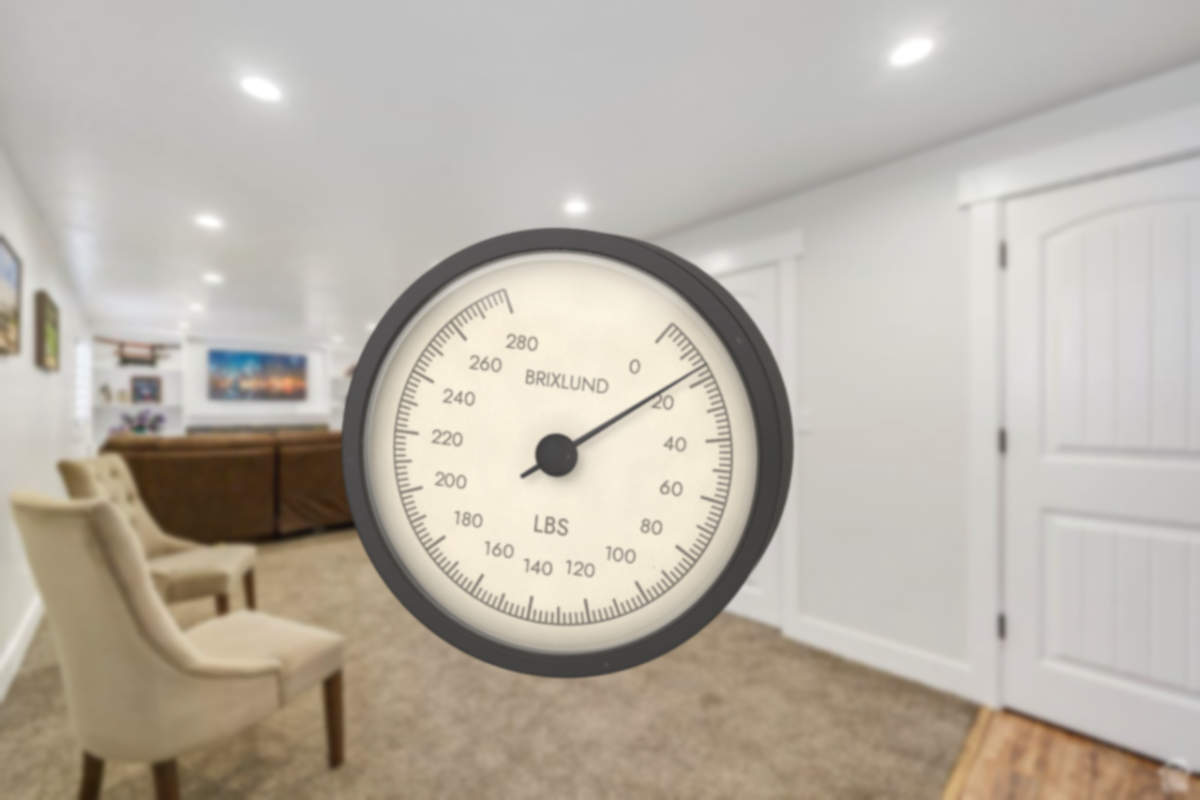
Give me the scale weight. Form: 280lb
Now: 16lb
